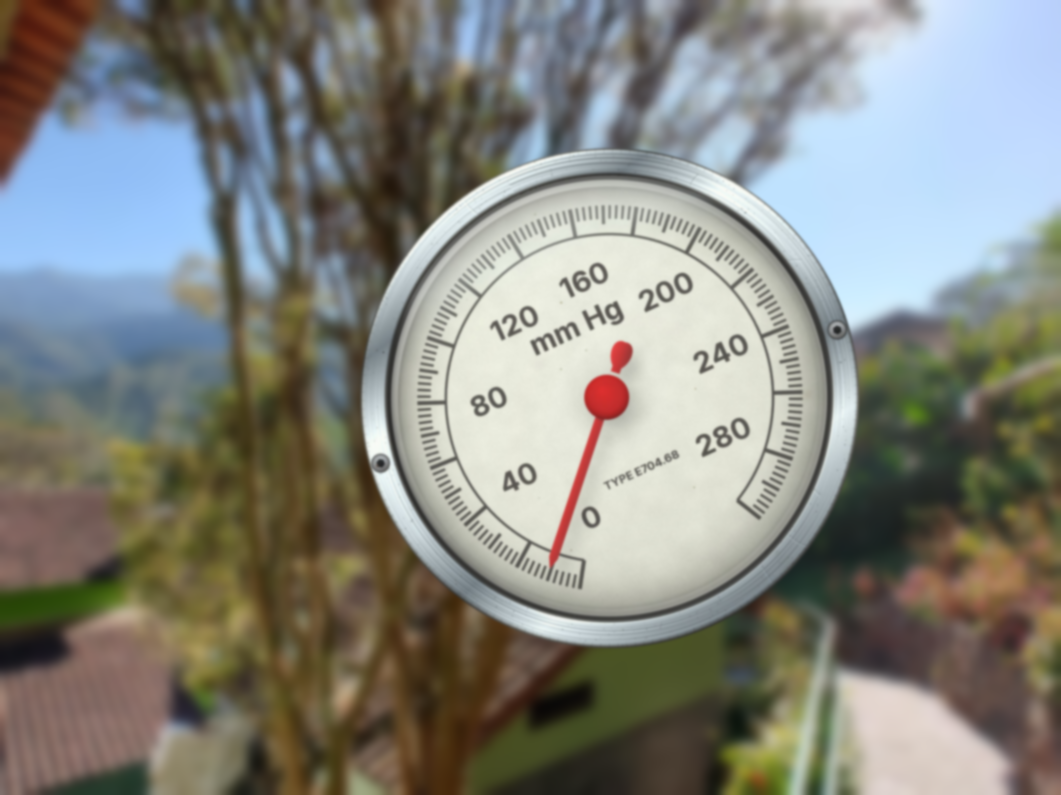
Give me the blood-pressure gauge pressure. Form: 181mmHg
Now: 10mmHg
